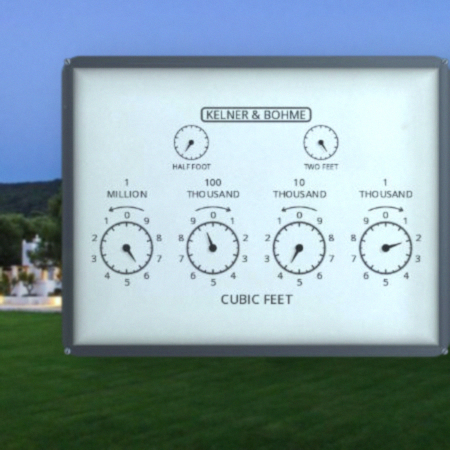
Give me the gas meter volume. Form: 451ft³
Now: 594200ft³
